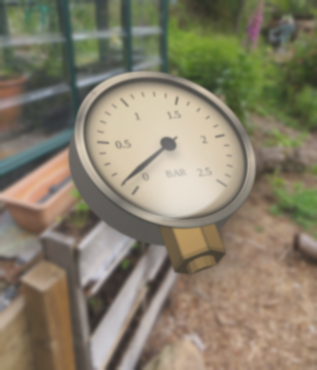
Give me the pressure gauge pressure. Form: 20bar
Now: 0.1bar
